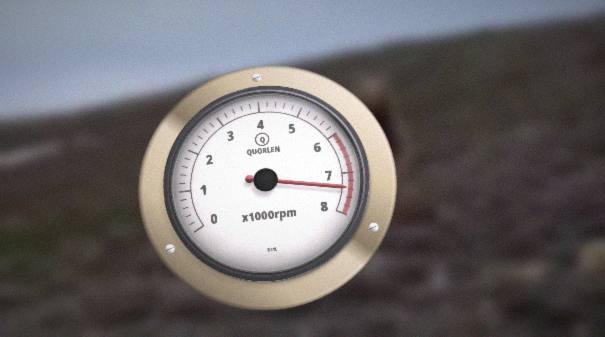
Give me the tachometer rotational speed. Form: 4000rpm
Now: 7400rpm
